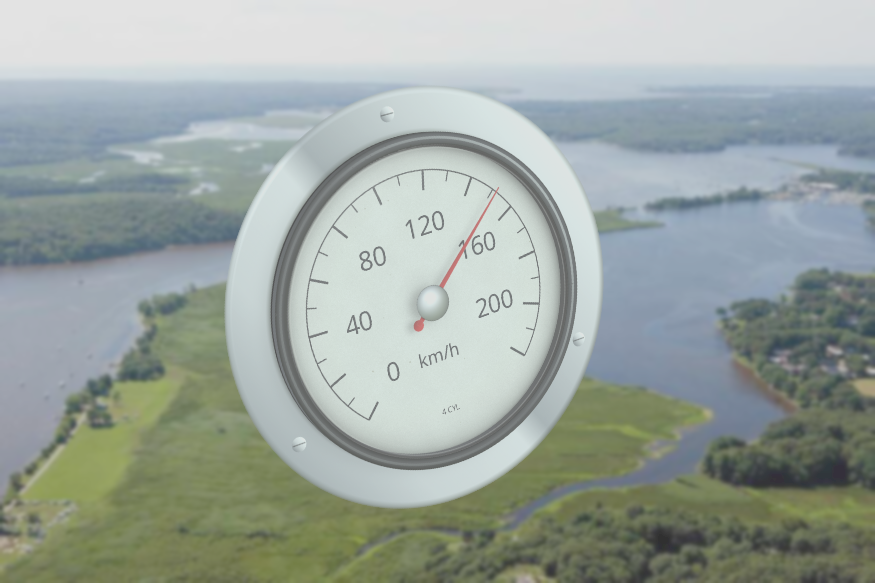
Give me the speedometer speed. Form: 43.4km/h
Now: 150km/h
